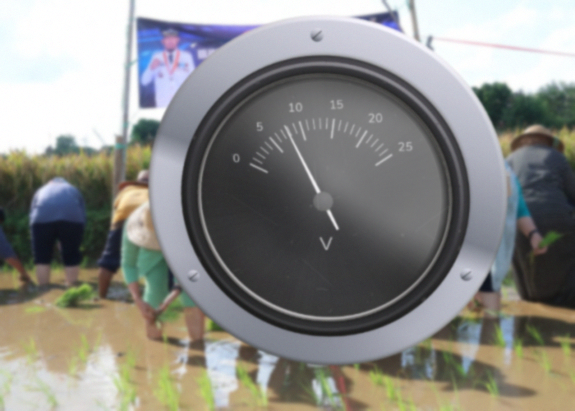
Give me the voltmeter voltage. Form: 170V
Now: 8V
